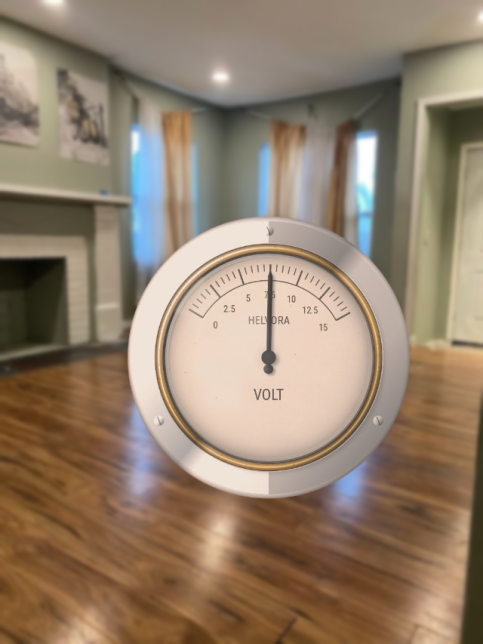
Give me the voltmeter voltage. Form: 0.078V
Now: 7.5V
